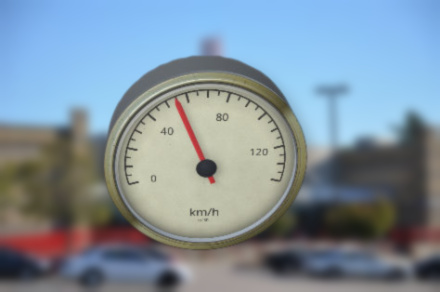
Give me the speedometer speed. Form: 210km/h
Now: 55km/h
